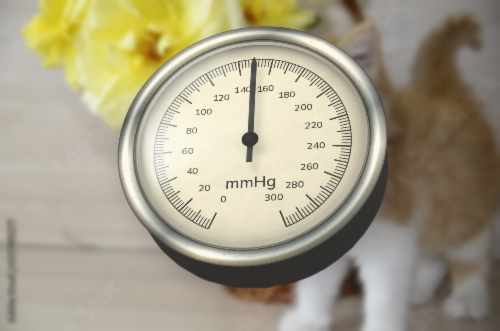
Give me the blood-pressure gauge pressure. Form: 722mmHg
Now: 150mmHg
